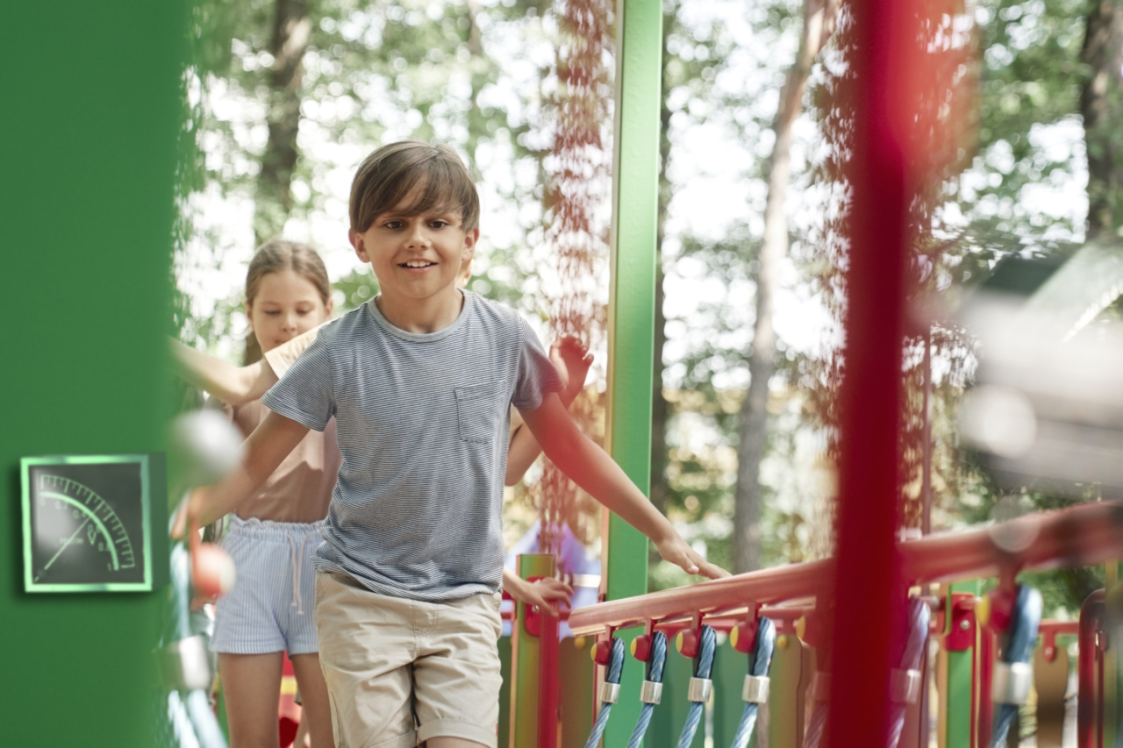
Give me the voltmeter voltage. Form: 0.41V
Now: 0.5V
